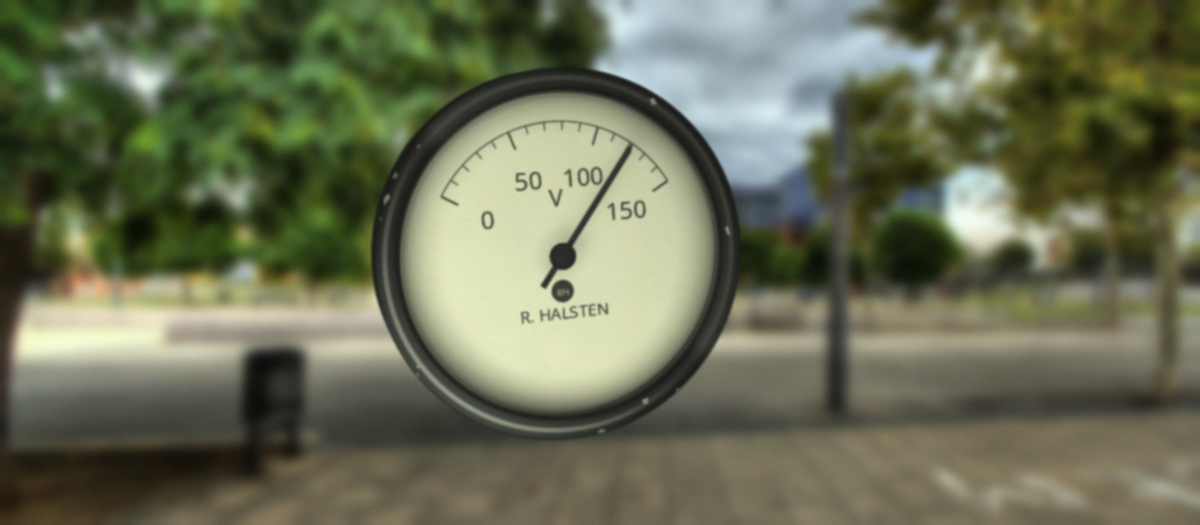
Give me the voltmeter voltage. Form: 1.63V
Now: 120V
